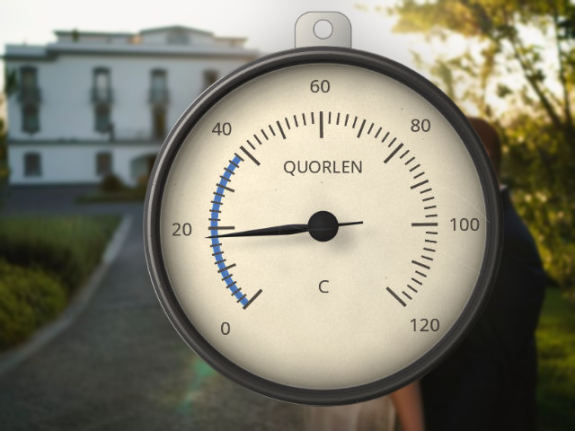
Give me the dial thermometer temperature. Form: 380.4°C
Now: 18°C
